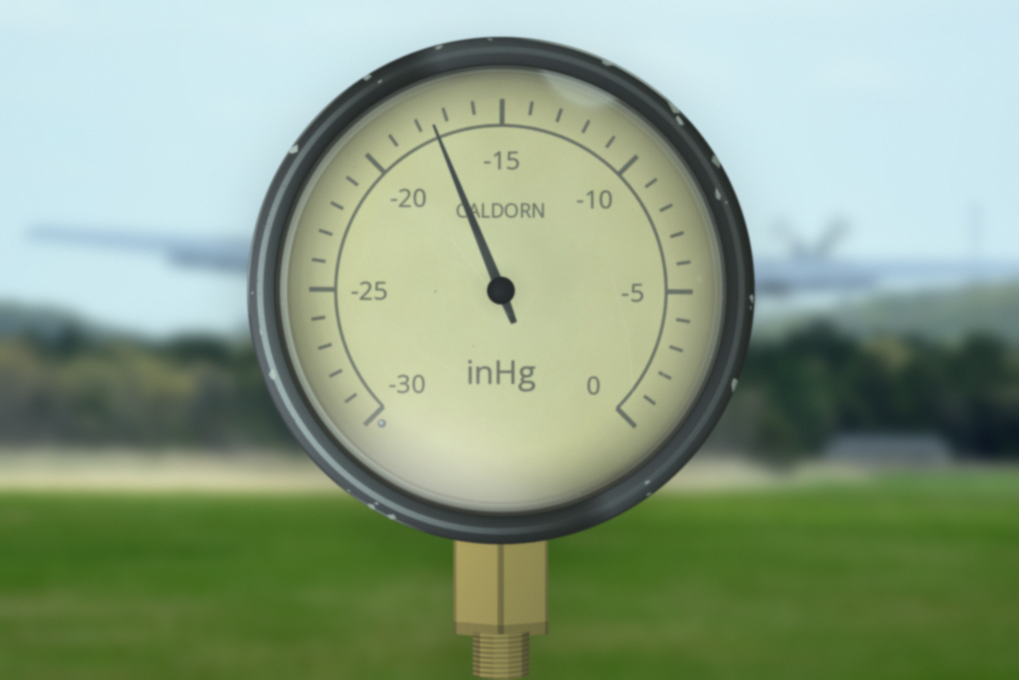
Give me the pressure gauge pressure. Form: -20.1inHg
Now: -17.5inHg
